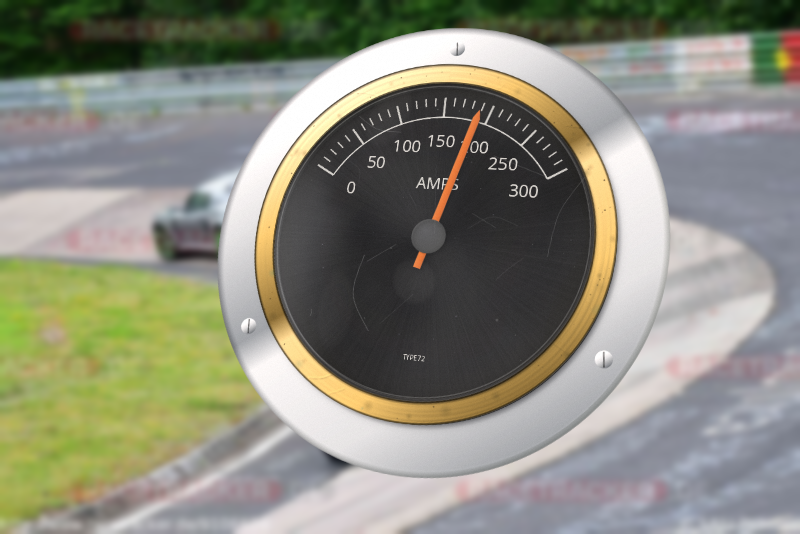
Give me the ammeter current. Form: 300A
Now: 190A
